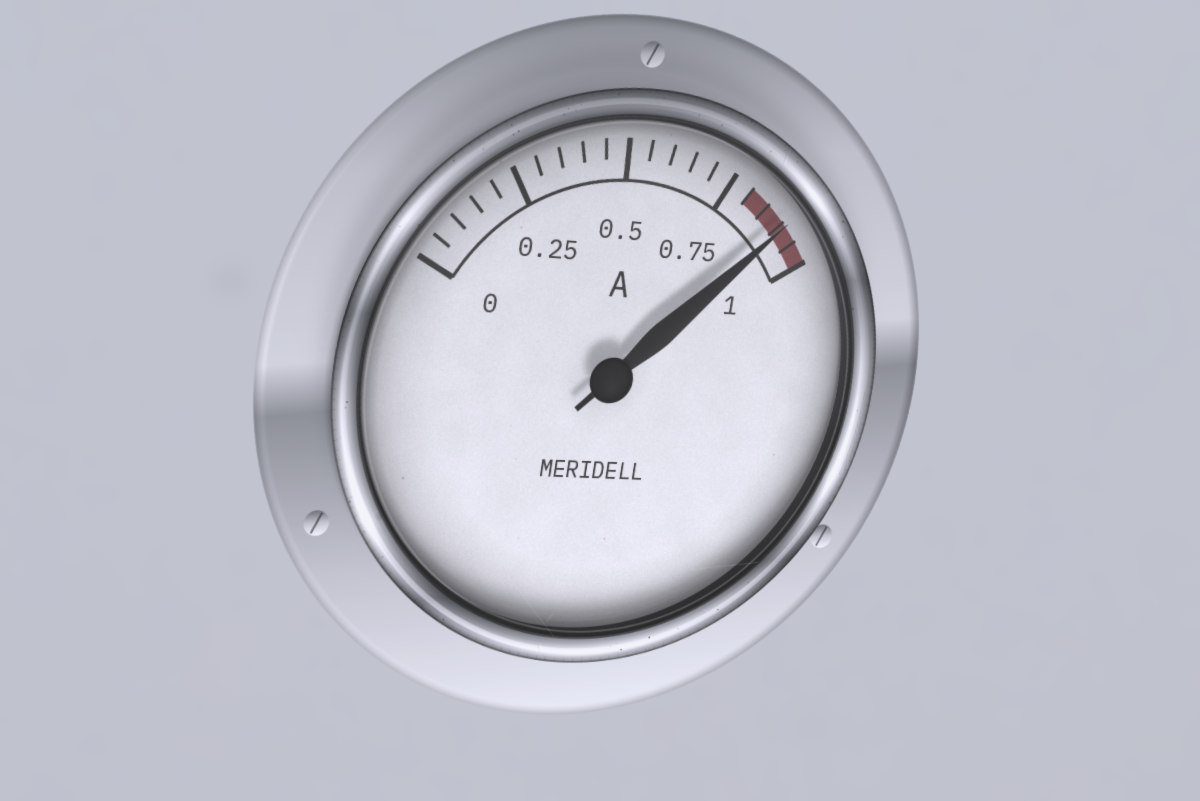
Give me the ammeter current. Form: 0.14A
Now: 0.9A
